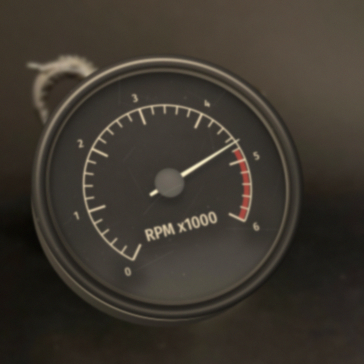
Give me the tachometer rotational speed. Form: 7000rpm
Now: 4700rpm
